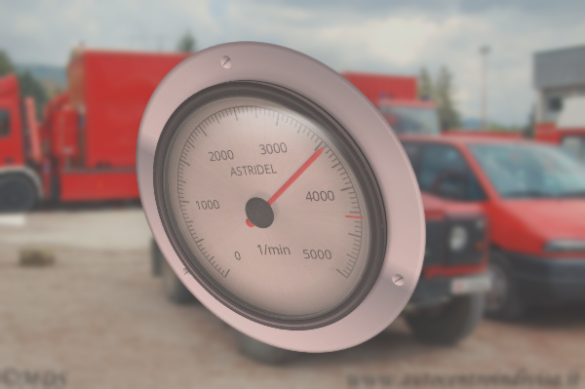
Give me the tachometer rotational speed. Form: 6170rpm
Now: 3550rpm
